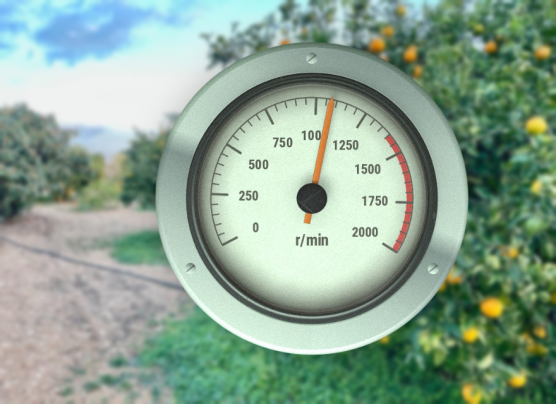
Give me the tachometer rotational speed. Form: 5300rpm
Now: 1075rpm
